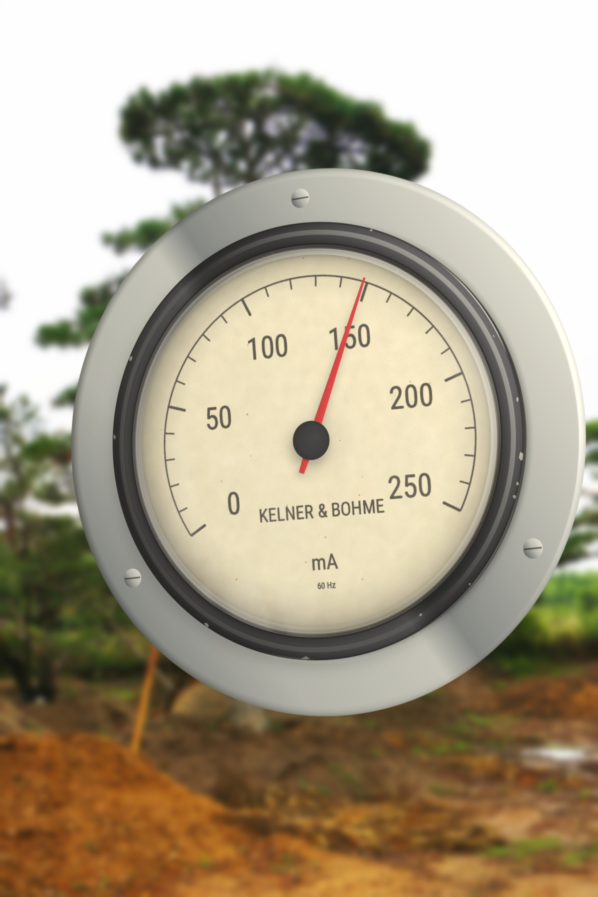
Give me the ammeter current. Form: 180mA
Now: 150mA
